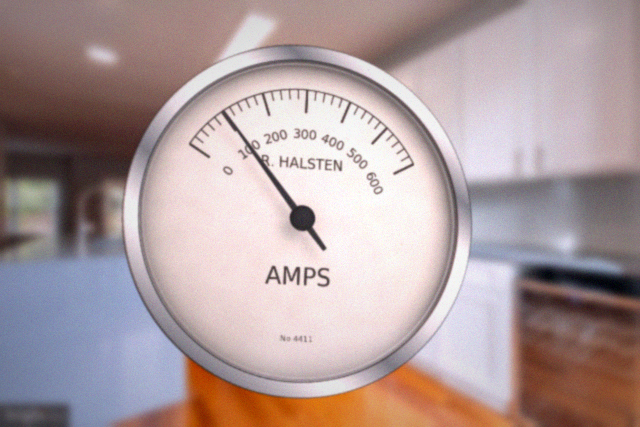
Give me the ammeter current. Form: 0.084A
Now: 100A
